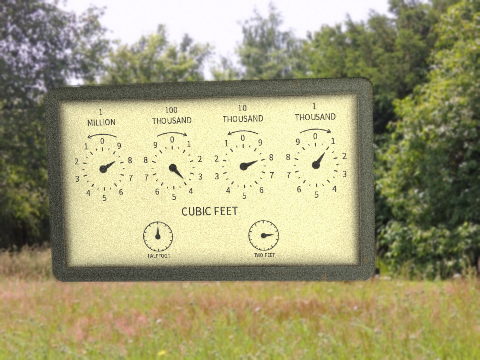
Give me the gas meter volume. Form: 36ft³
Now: 838100ft³
